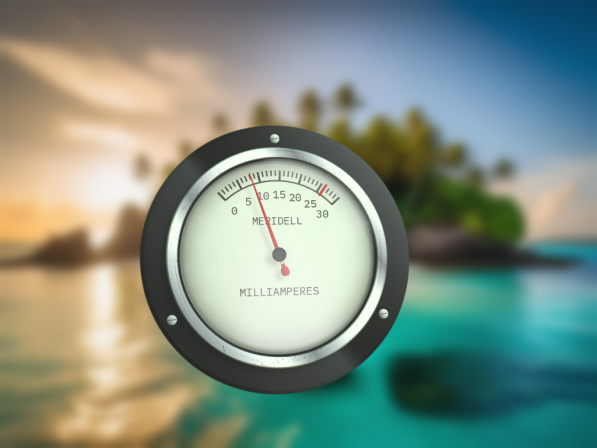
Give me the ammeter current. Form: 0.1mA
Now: 8mA
